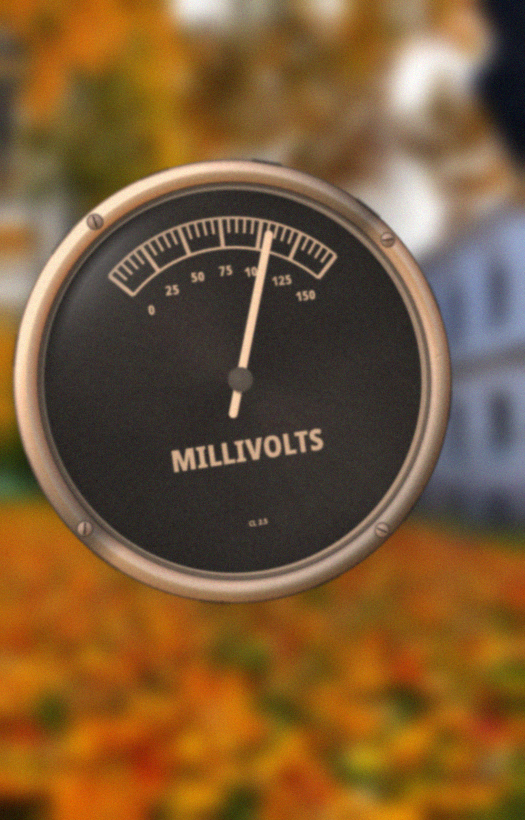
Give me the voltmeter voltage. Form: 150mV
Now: 105mV
